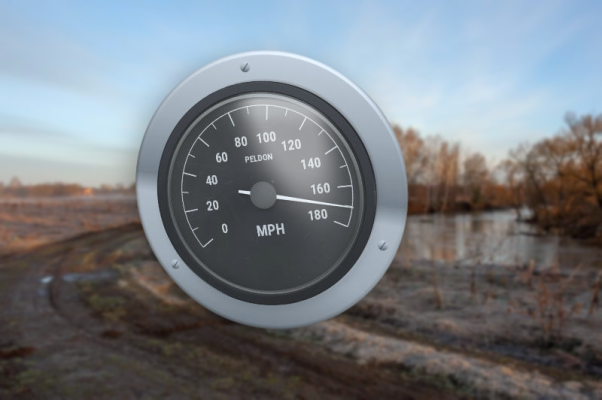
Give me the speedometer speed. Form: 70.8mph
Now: 170mph
